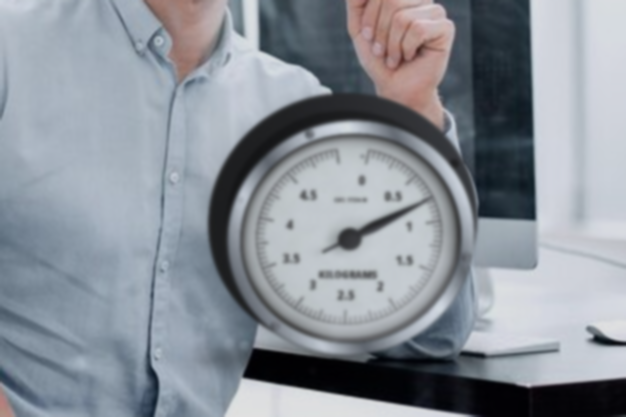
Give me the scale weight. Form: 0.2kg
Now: 0.75kg
